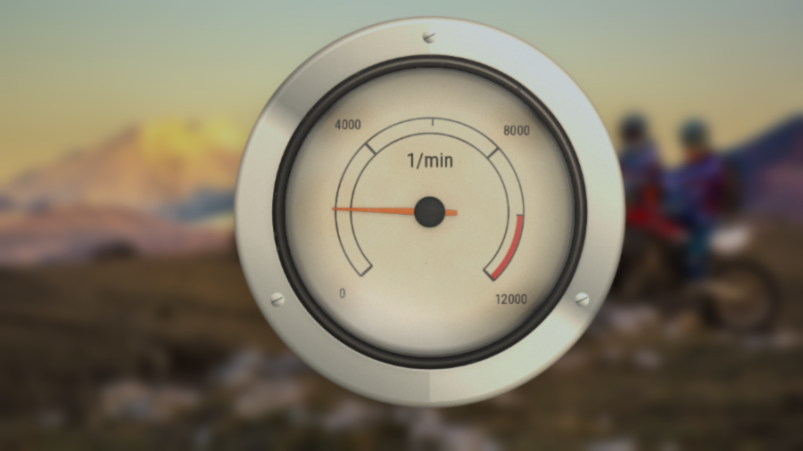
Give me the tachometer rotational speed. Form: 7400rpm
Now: 2000rpm
